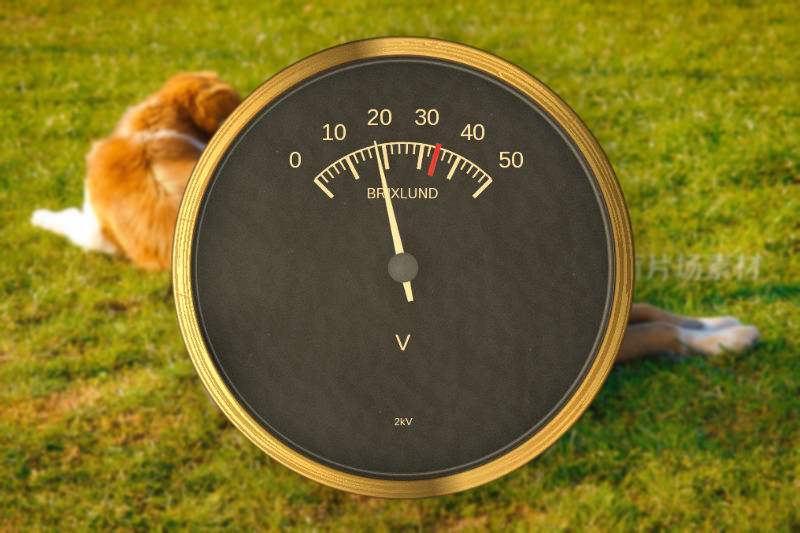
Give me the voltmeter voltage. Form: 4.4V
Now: 18V
